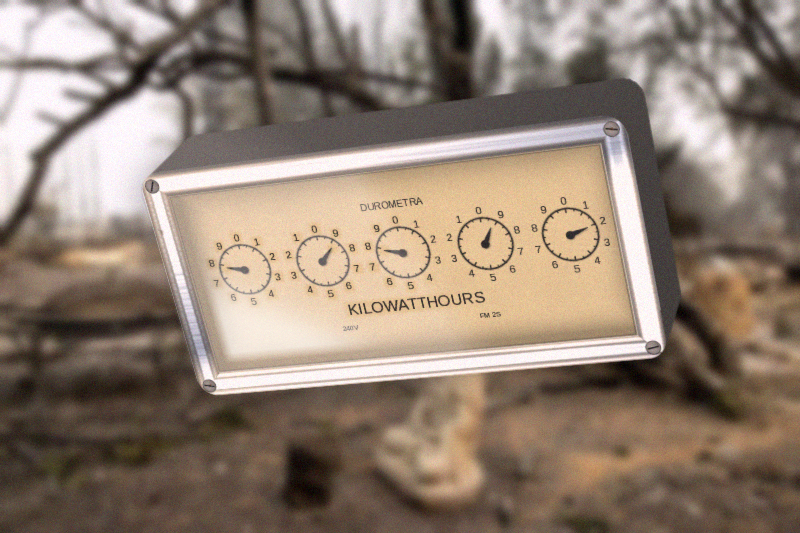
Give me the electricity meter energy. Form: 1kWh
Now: 78792kWh
